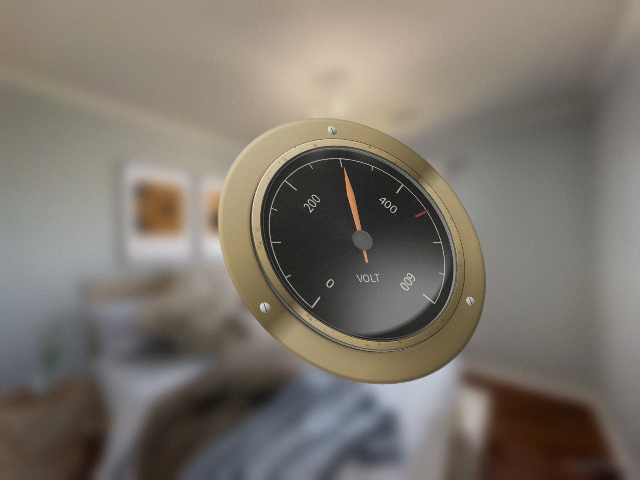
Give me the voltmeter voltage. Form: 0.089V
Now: 300V
